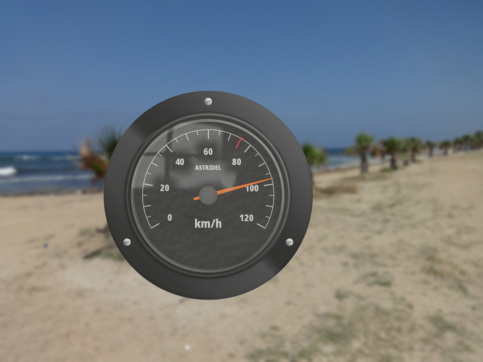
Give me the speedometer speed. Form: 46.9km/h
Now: 97.5km/h
